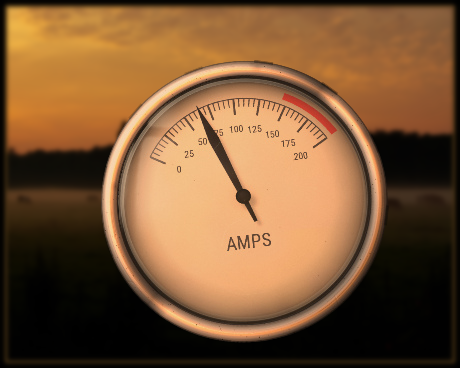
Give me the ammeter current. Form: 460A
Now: 65A
